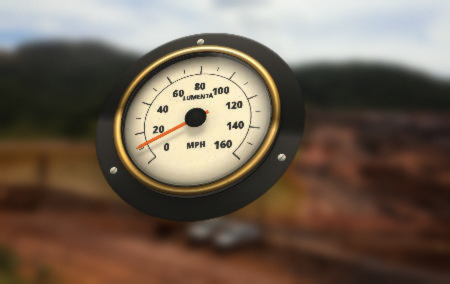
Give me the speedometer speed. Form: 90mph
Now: 10mph
